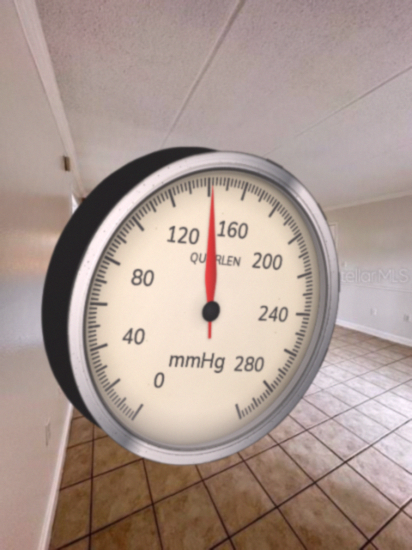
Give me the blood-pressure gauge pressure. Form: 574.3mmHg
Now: 140mmHg
